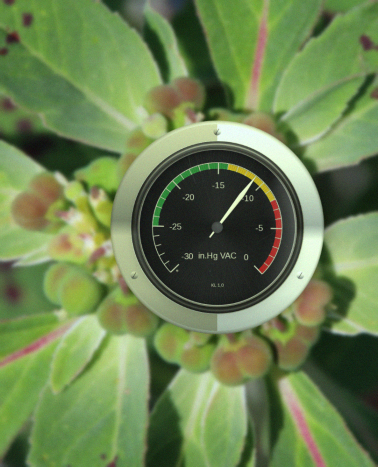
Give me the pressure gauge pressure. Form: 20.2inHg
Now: -11inHg
